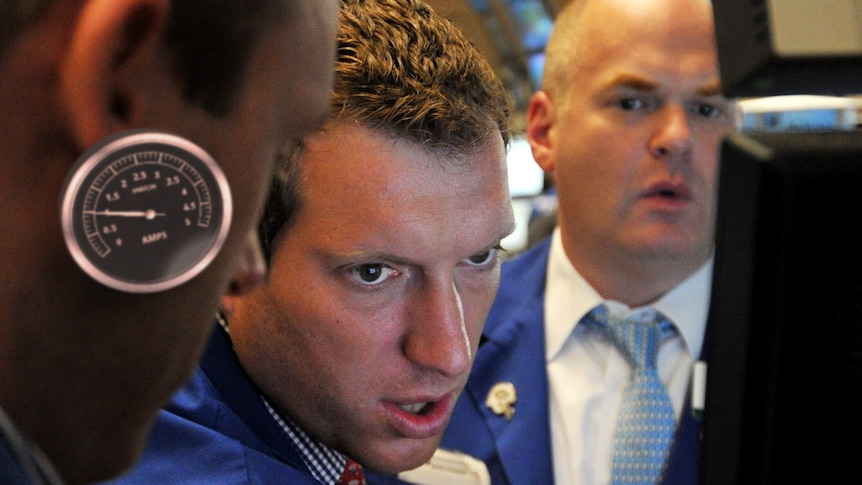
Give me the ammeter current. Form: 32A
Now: 1A
